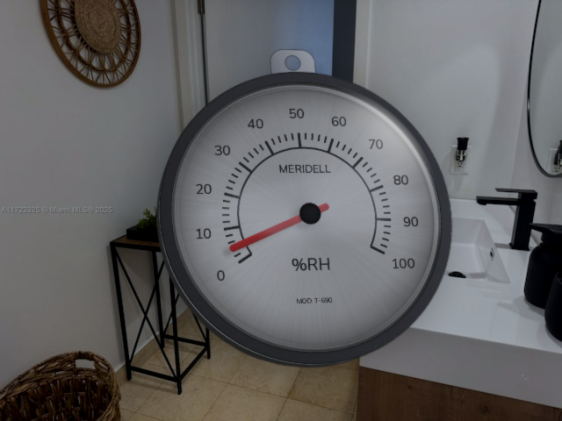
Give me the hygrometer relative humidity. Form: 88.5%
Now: 4%
